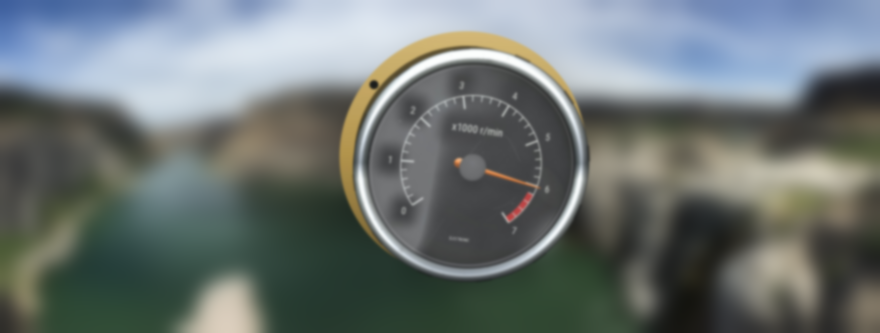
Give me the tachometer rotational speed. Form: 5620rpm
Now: 6000rpm
